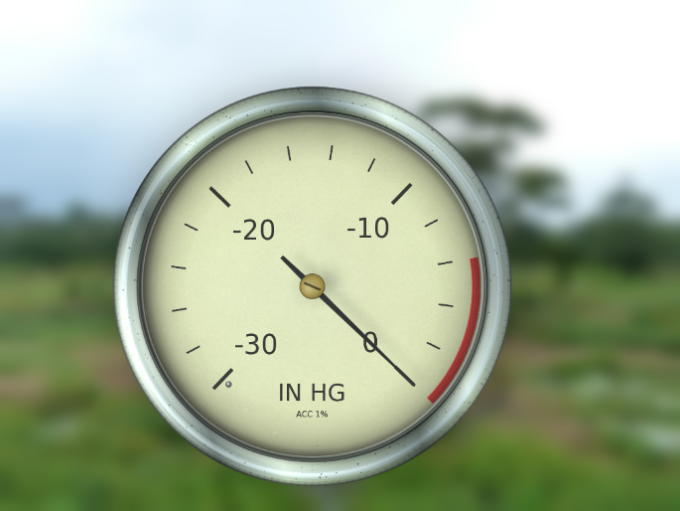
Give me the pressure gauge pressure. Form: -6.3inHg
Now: 0inHg
